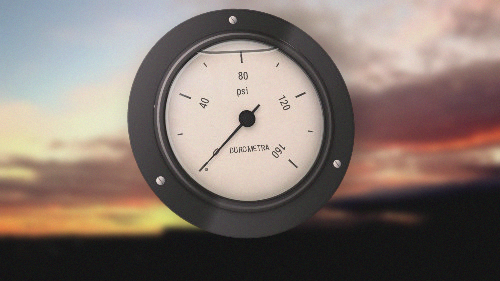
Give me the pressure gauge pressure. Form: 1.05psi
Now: 0psi
